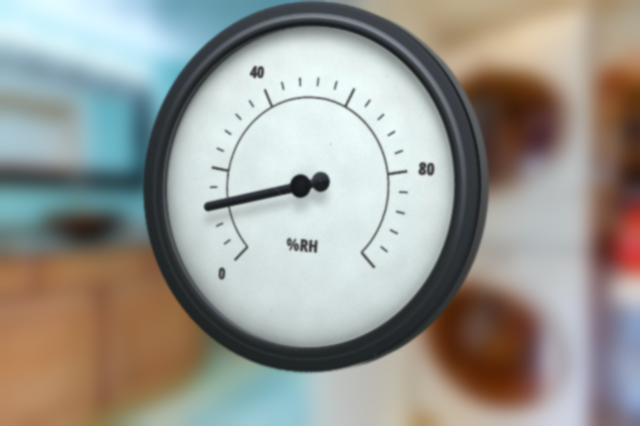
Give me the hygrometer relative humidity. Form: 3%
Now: 12%
